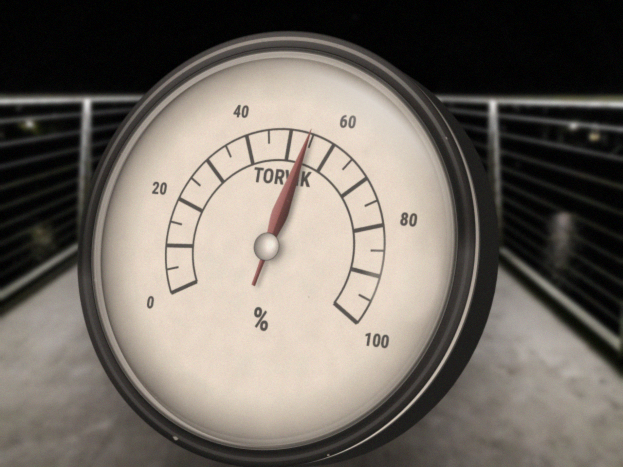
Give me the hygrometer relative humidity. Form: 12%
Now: 55%
